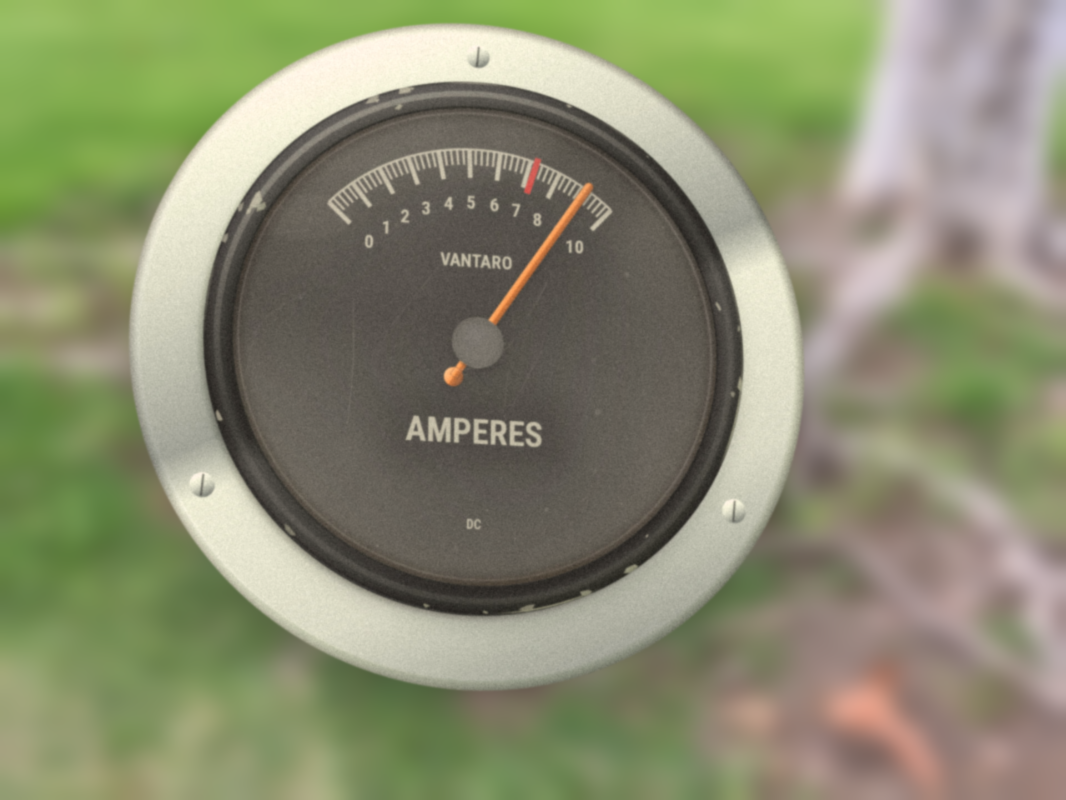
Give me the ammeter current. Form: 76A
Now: 9A
